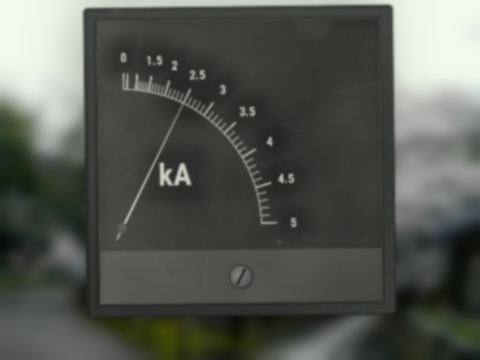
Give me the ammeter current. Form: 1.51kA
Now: 2.5kA
